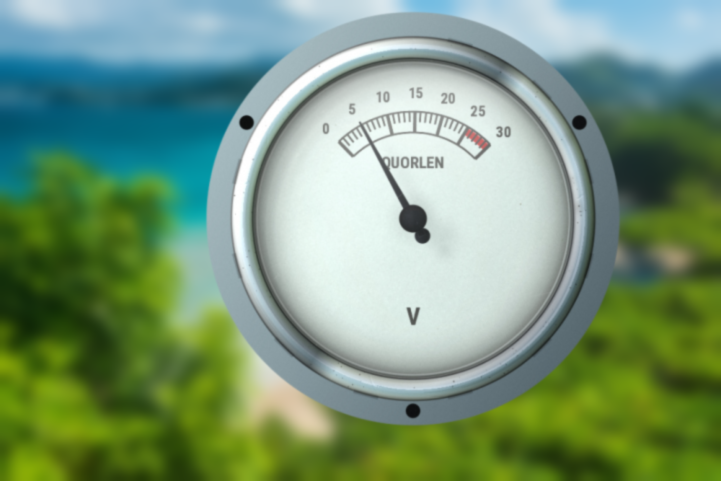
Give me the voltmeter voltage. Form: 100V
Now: 5V
